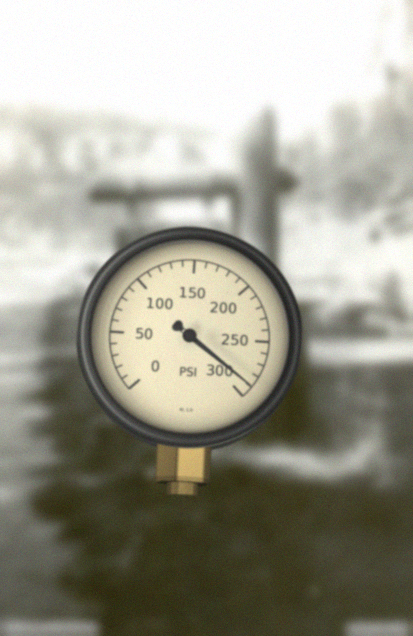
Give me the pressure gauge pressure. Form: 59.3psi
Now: 290psi
